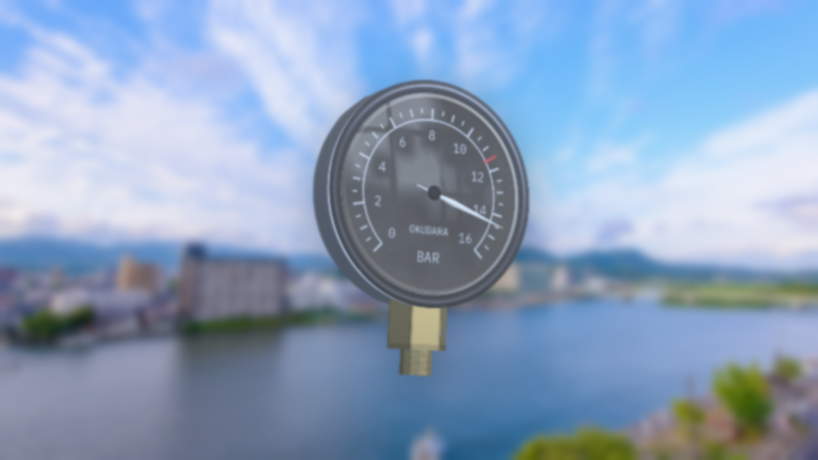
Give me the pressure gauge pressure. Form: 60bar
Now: 14.5bar
